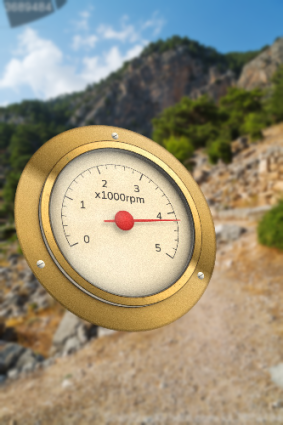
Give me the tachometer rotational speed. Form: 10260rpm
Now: 4200rpm
